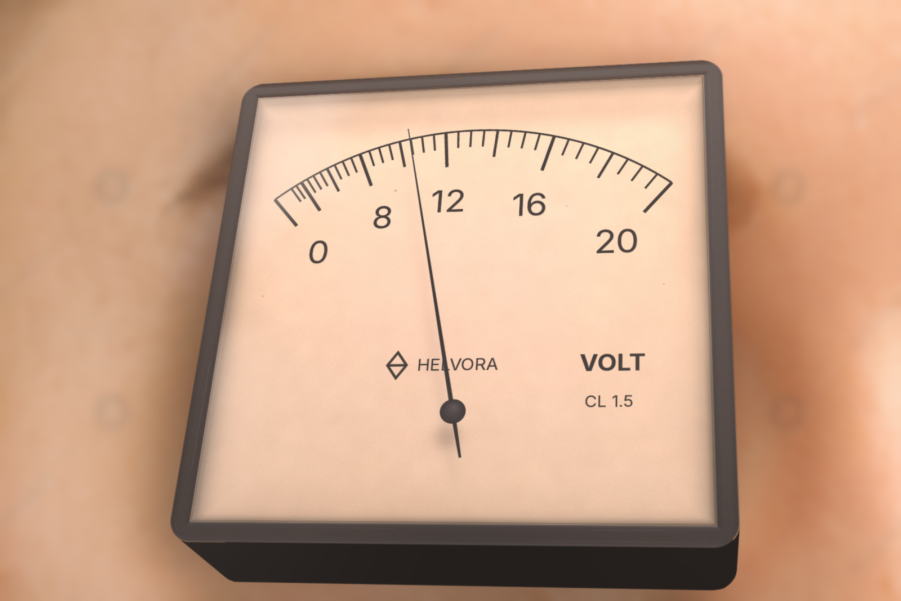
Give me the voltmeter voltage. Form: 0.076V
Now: 10.5V
